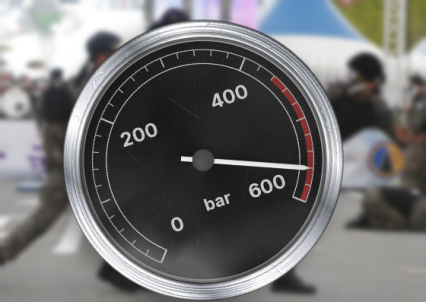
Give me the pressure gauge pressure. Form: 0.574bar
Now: 560bar
